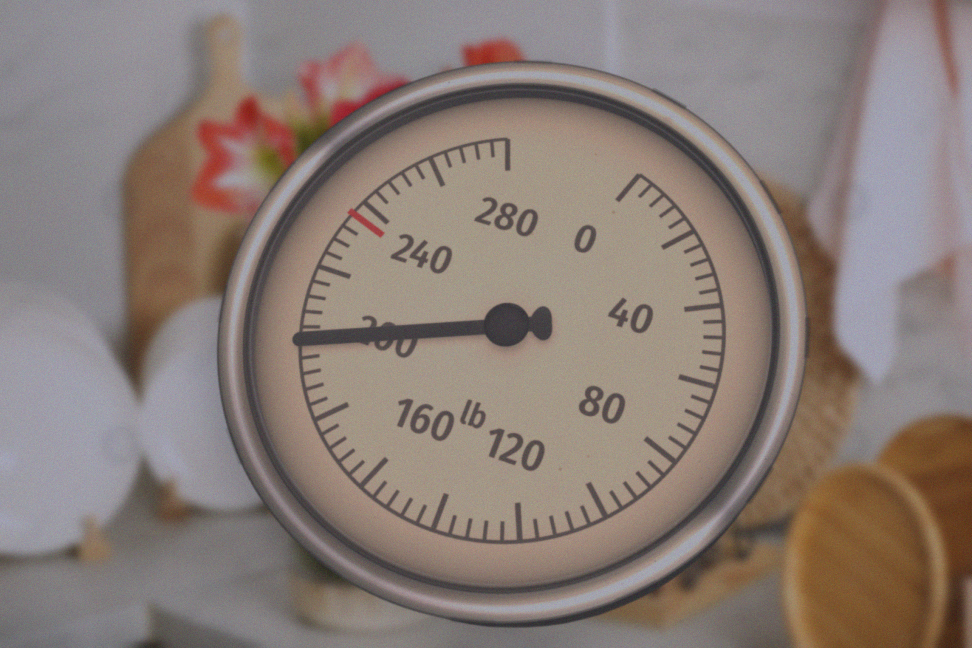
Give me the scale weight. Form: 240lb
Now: 200lb
